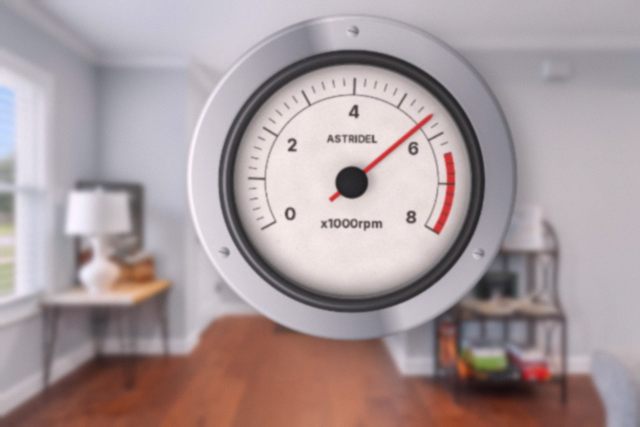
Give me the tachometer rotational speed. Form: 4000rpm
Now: 5600rpm
